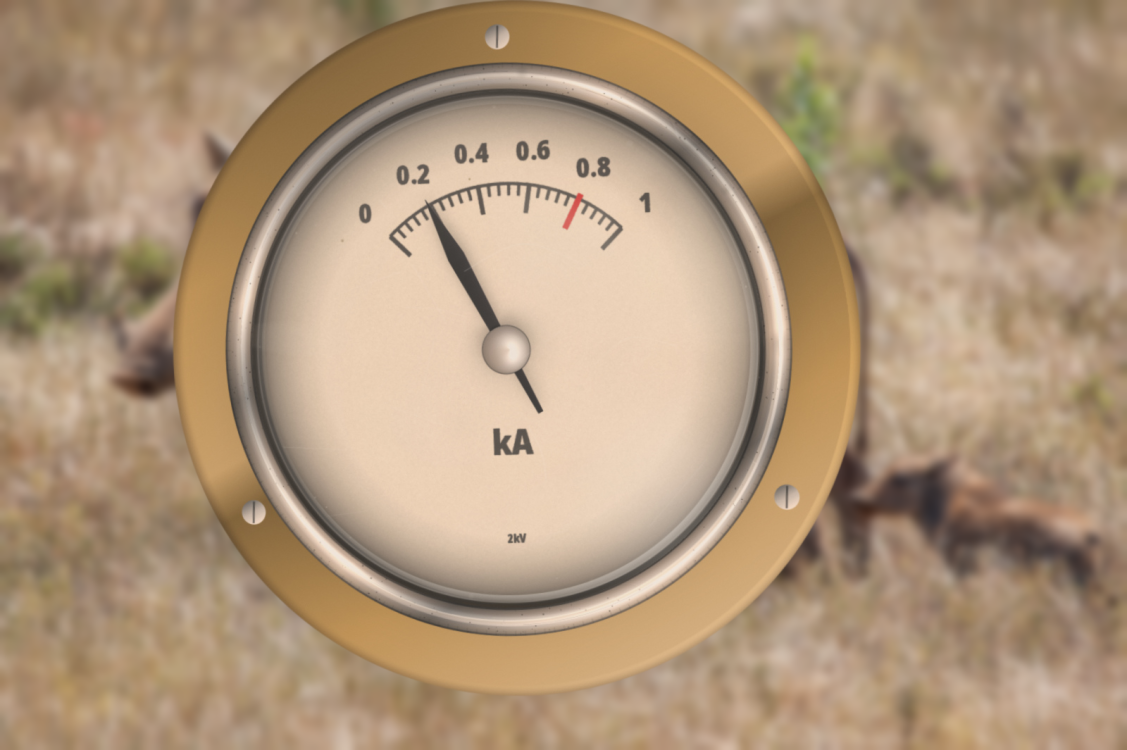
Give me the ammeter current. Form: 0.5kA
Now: 0.2kA
